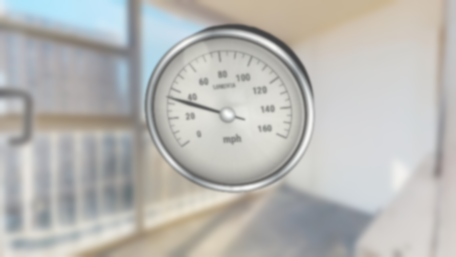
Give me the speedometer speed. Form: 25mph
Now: 35mph
